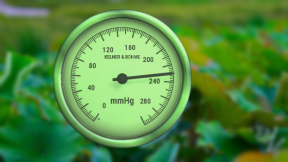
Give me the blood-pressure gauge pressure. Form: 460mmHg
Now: 230mmHg
